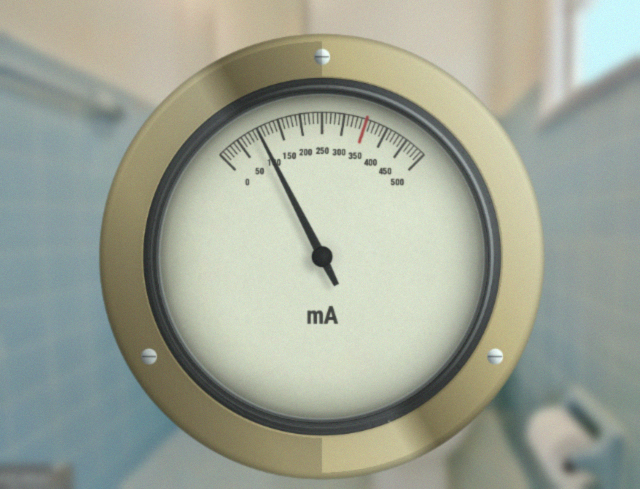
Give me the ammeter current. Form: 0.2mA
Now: 100mA
